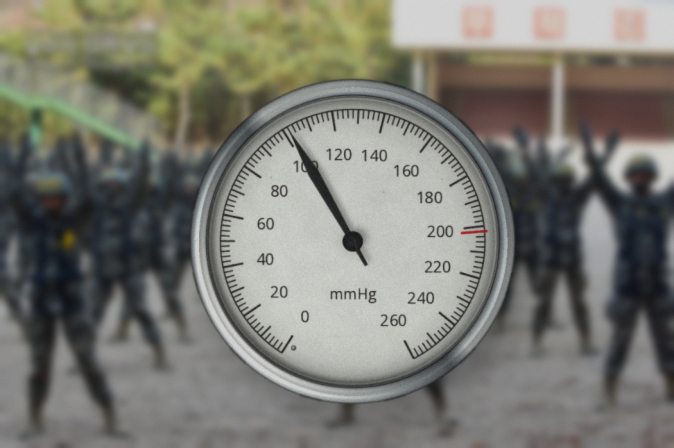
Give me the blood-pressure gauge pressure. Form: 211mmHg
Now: 102mmHg
